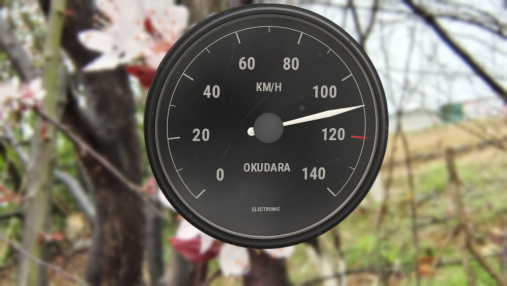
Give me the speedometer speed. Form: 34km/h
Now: 110km/h
